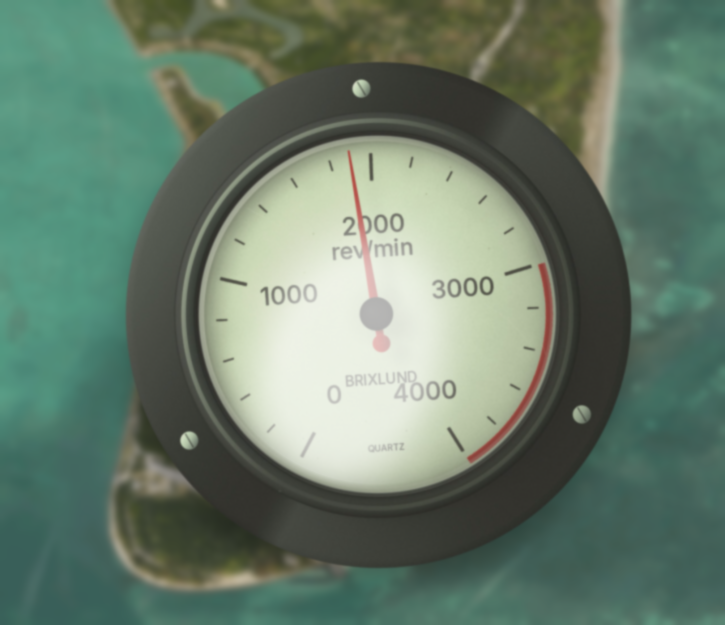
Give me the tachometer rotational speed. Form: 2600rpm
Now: 1900rpm
